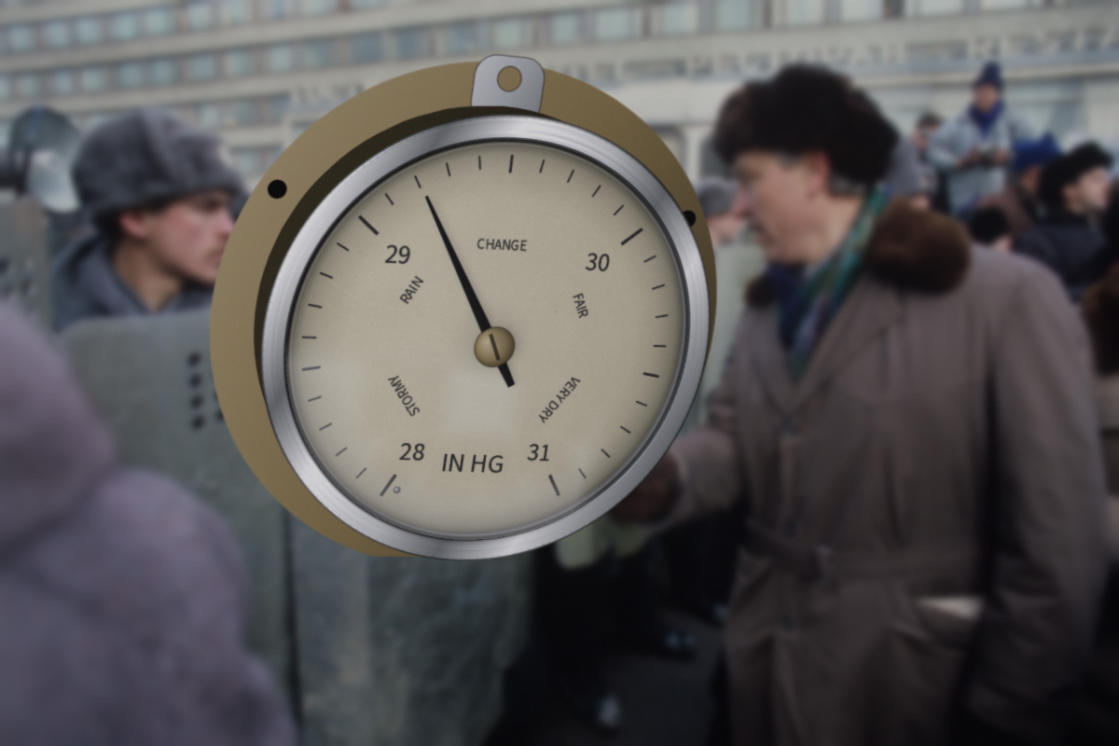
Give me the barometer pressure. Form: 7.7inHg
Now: 29.2inHg
